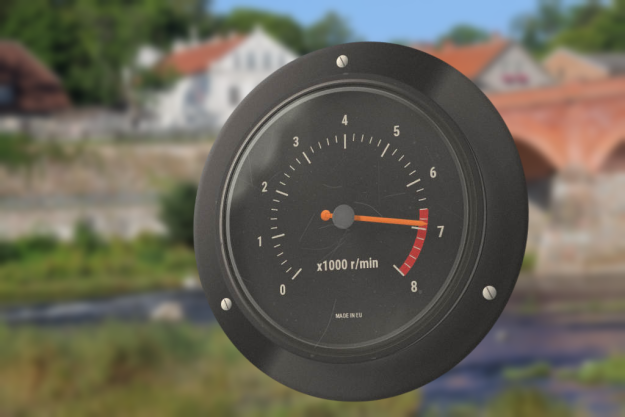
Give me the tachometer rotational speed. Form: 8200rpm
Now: 6900rpm
